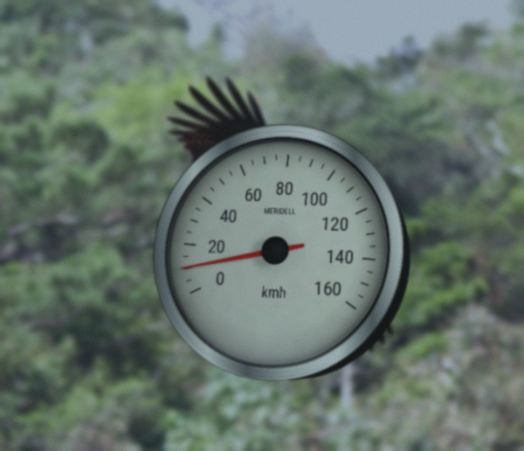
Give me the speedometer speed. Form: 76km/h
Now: 10km/h
